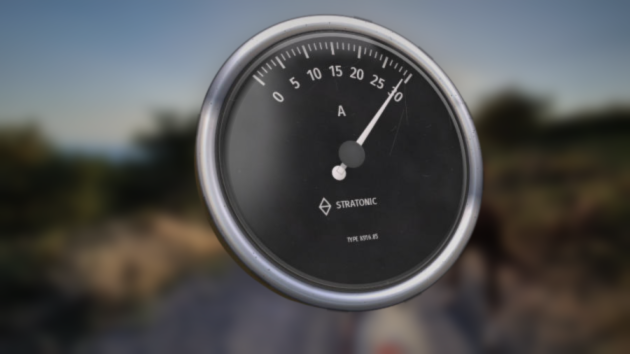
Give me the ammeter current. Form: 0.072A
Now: 29A
